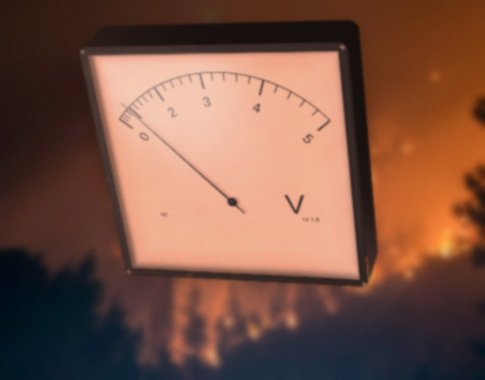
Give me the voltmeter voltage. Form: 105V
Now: 1V
